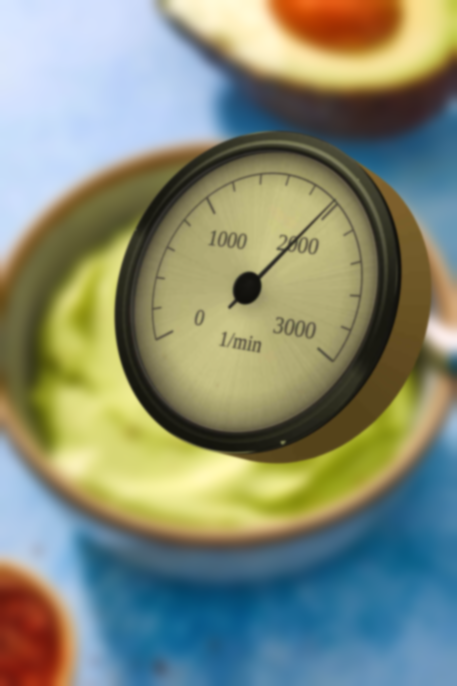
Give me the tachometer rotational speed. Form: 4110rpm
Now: 2000rpm
